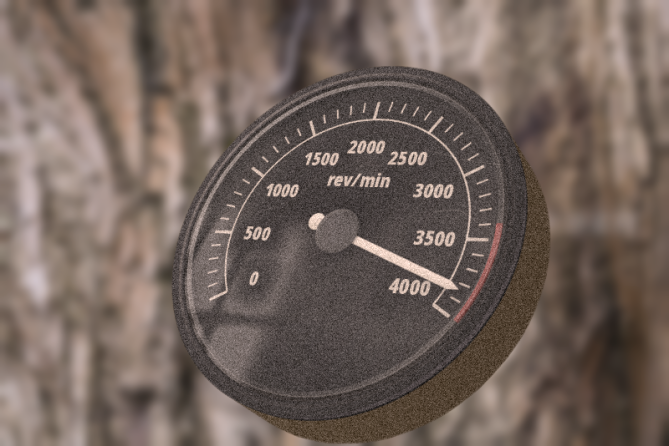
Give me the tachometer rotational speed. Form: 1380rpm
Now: 3850rpm
